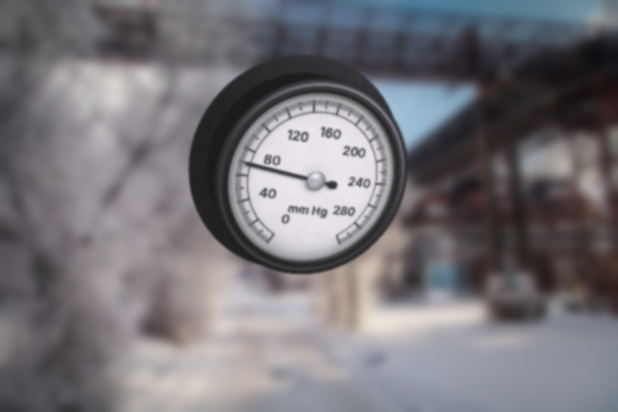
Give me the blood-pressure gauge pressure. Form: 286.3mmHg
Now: 70mmHg
